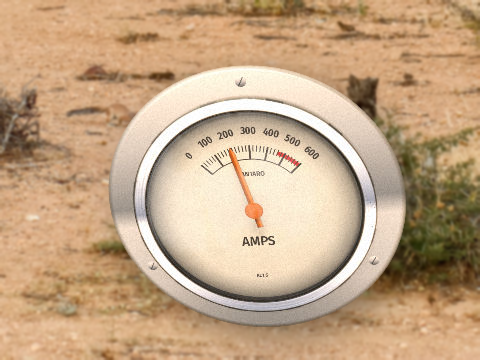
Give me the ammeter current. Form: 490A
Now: 200A
